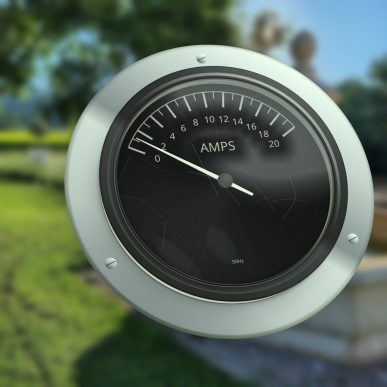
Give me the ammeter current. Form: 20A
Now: 1A
